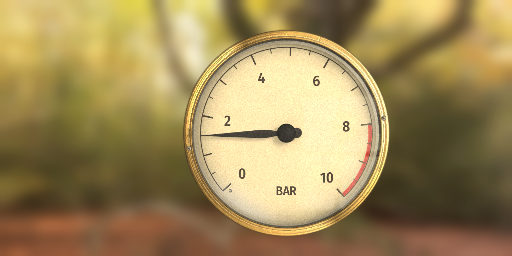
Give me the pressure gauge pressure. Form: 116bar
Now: 1.5bar
